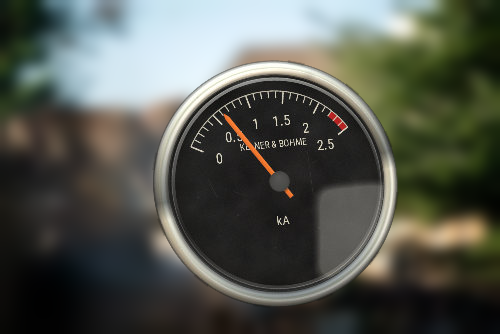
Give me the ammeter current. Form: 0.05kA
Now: 0.6kA
